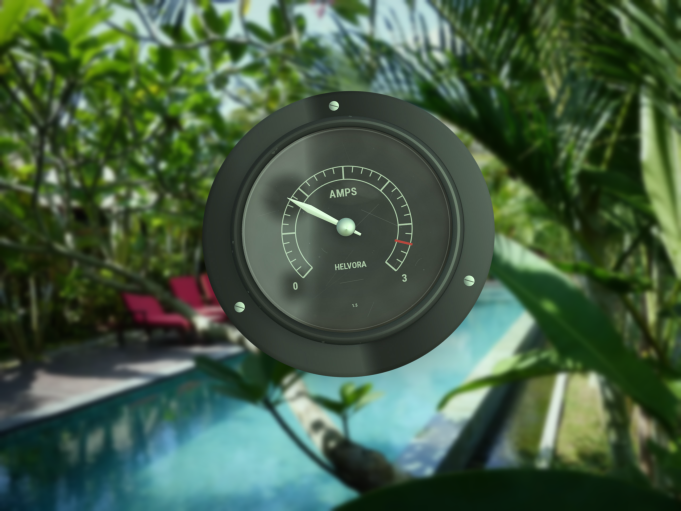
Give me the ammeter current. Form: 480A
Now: 0.85A
